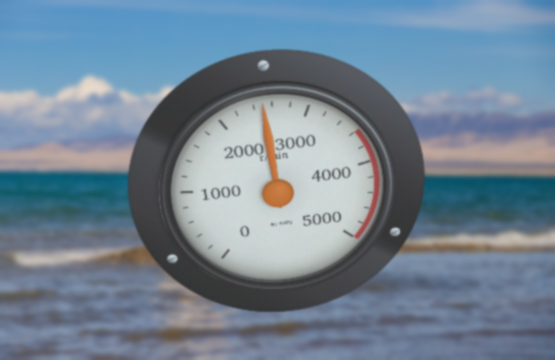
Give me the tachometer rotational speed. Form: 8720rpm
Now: 2500rpm
